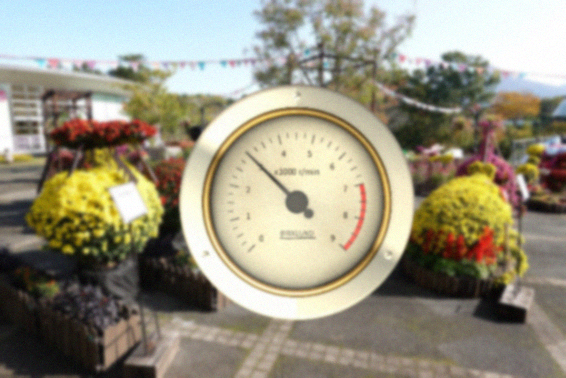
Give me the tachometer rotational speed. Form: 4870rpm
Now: 3000rpm
